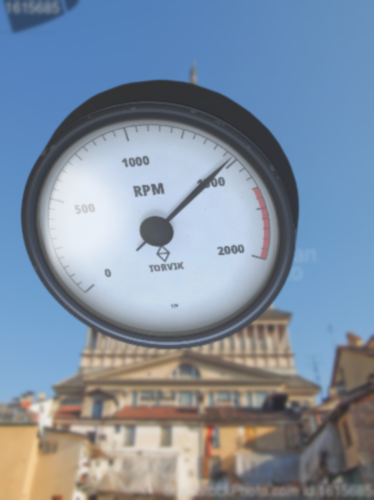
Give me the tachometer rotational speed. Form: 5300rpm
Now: 1475rpm
